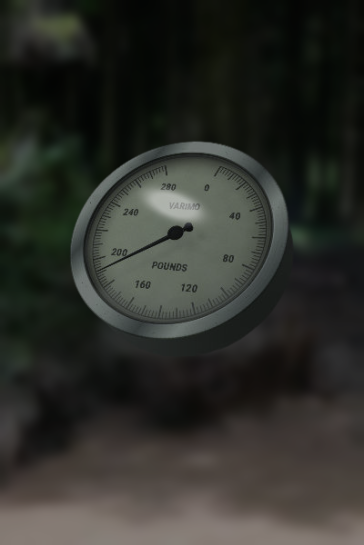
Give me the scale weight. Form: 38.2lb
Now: 190lb
